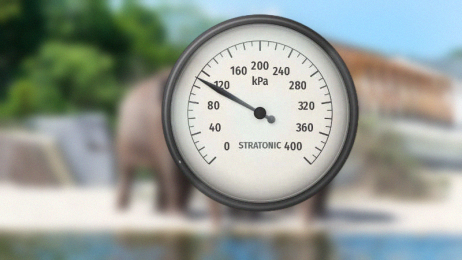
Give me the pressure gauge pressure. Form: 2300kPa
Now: 110kPa
